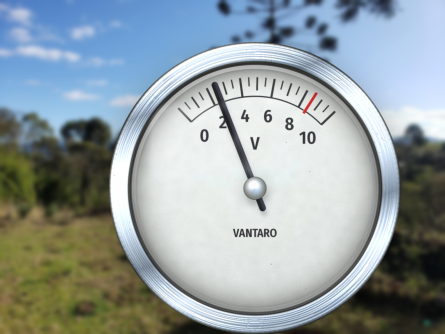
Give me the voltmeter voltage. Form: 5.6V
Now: 2.5V
